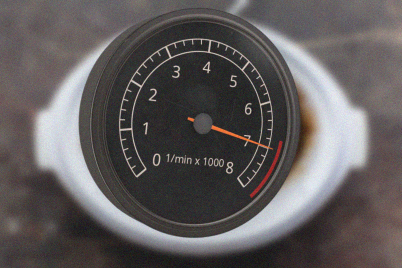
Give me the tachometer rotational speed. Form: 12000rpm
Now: 7000rpm
